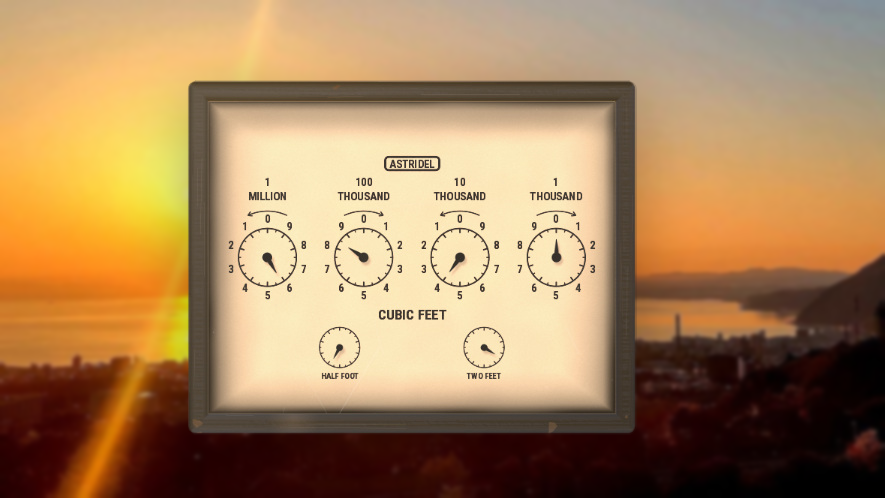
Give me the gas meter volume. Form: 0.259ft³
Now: 584000ft³
